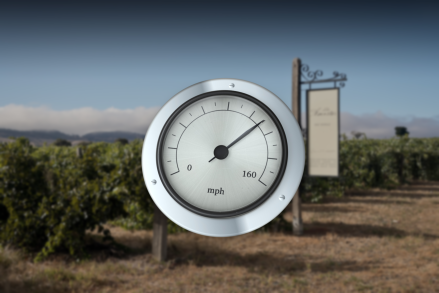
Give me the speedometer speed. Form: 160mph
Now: 110mph
